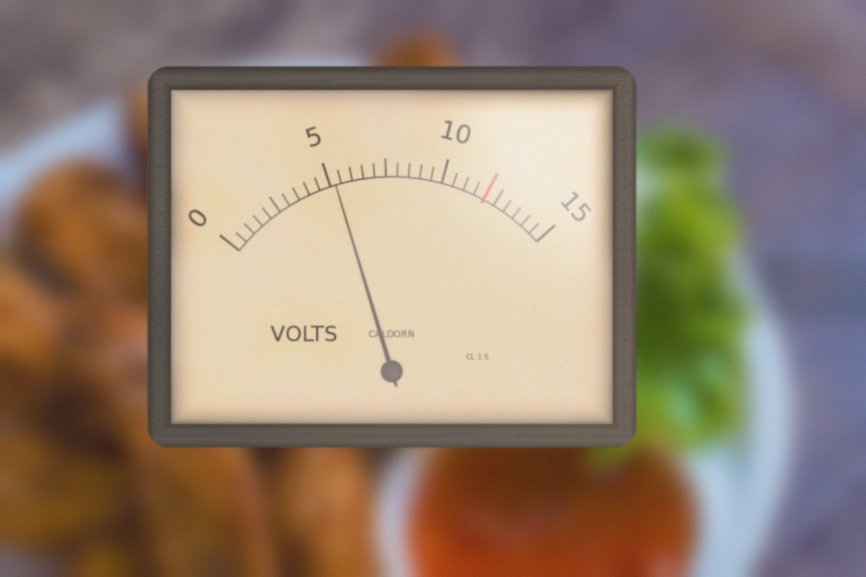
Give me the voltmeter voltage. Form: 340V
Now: 5.25V
